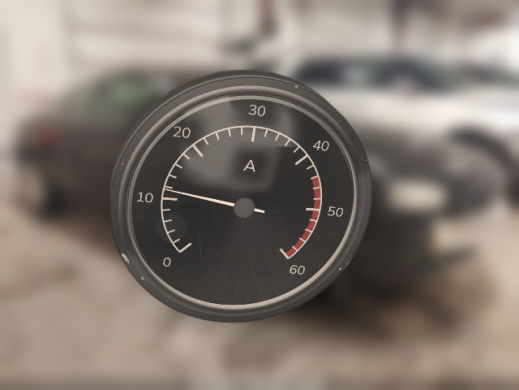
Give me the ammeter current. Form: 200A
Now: 12A
